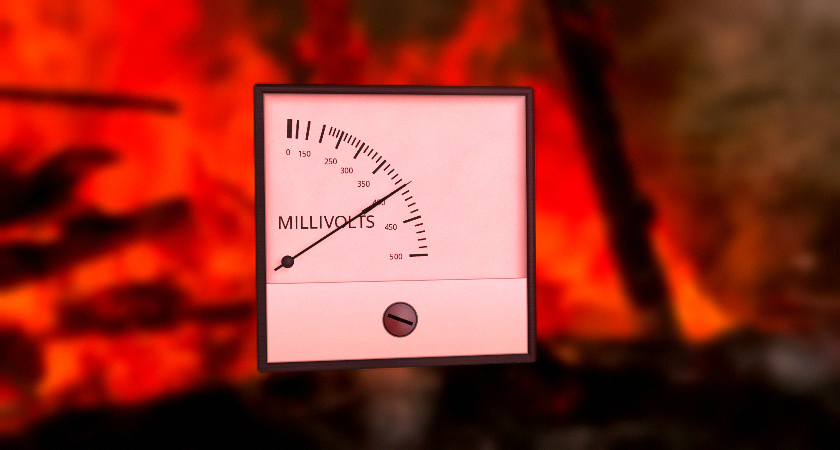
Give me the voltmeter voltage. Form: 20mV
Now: 400mV
